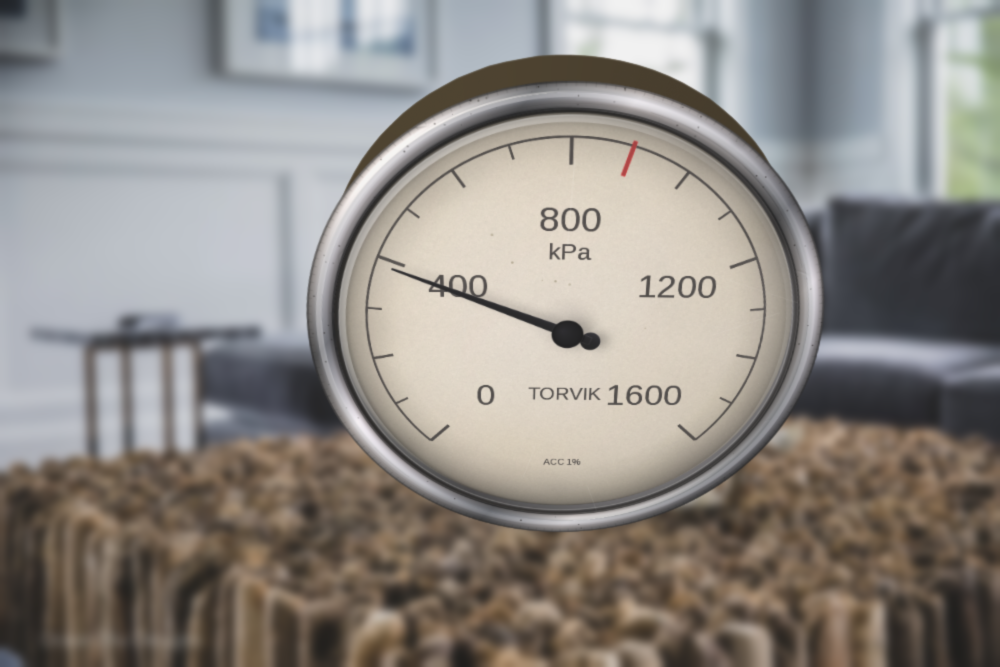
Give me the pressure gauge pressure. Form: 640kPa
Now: 400kPa
